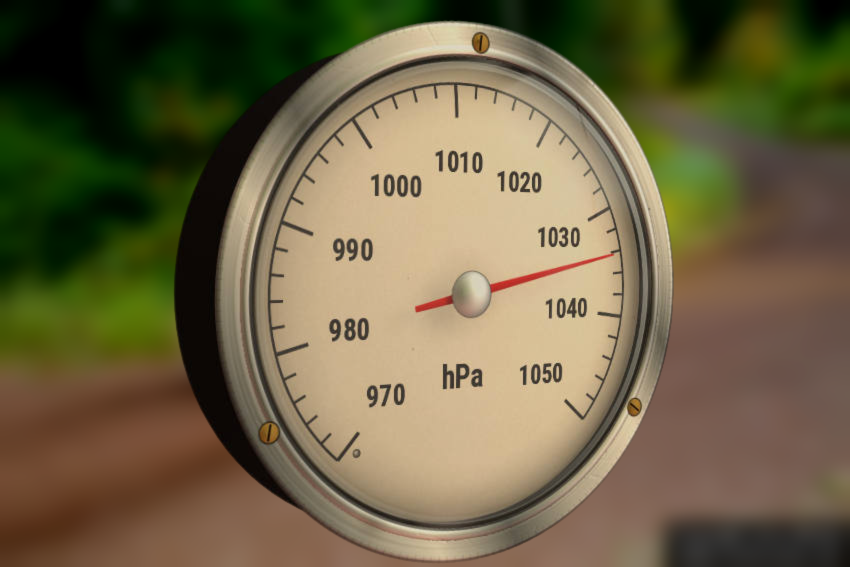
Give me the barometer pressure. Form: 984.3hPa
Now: 1034hPa
